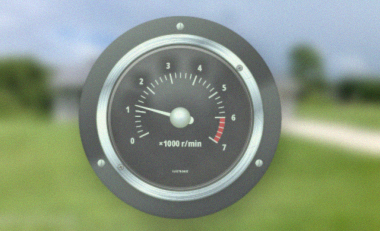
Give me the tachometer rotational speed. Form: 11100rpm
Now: 1200rpm
